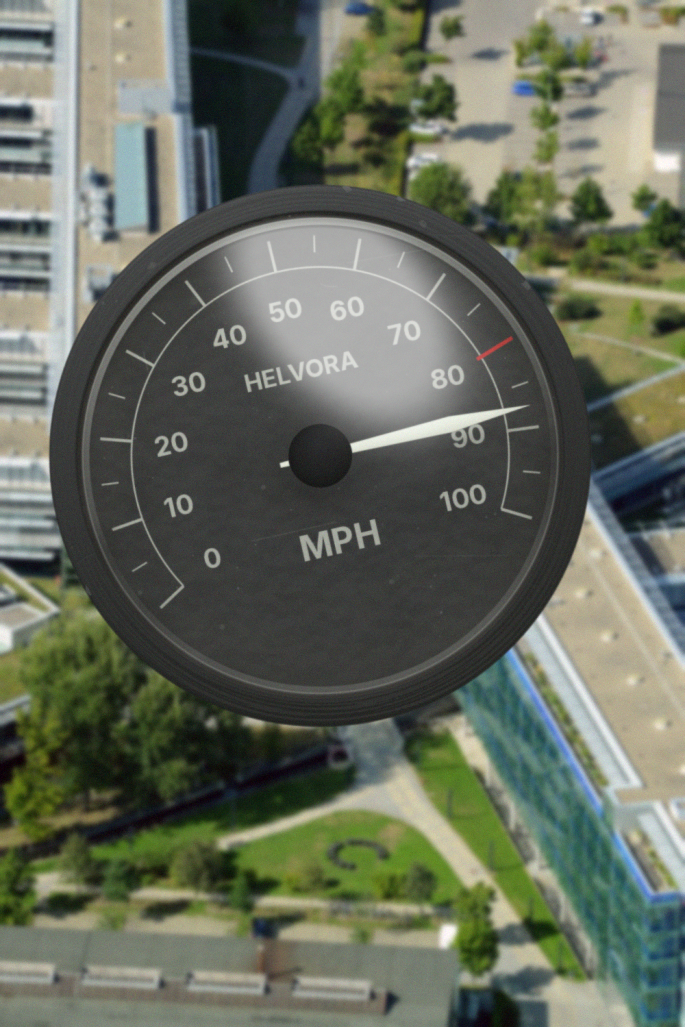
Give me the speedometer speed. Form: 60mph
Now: 87.5mph
